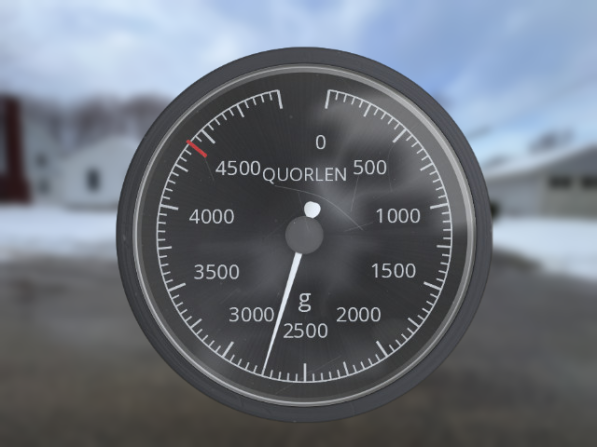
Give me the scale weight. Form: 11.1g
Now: 2750g
